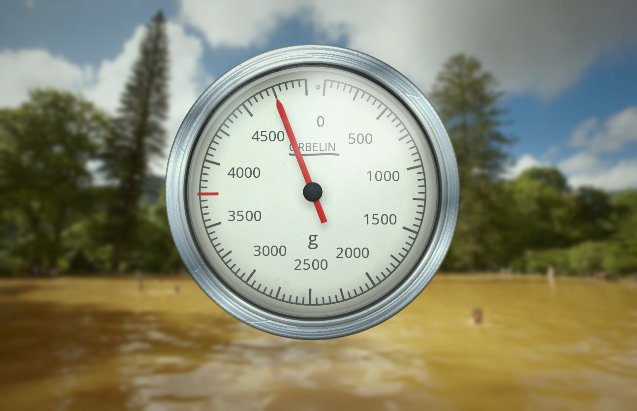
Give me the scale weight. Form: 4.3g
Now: 4750g
